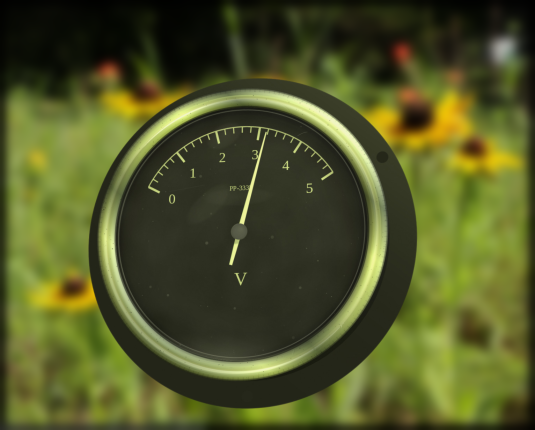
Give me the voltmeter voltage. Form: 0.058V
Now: 3.2V
